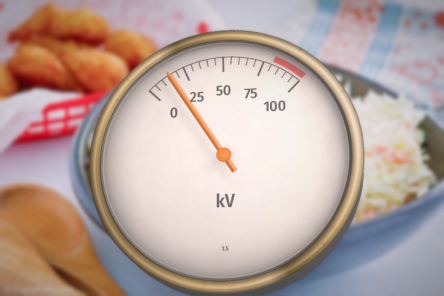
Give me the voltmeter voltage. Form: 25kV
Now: 15kV
